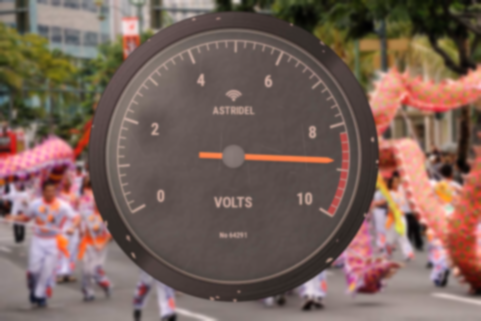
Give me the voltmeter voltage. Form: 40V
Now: 8.8V
